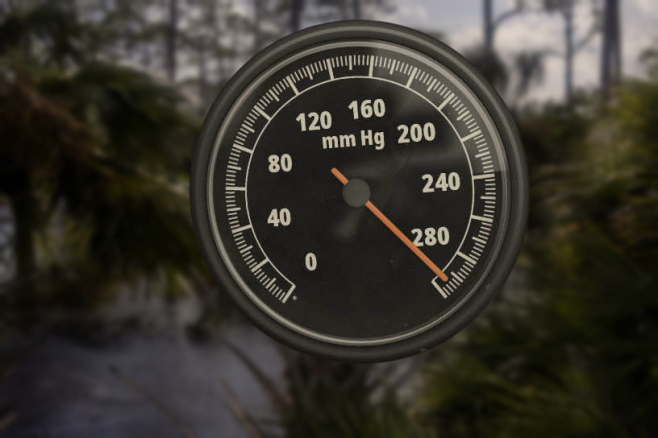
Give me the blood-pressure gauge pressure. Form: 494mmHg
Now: 294mmHg
